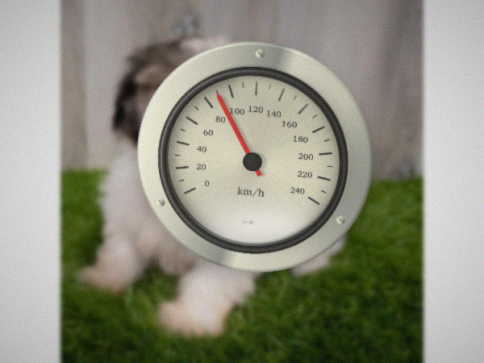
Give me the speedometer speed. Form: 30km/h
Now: 90km/h
